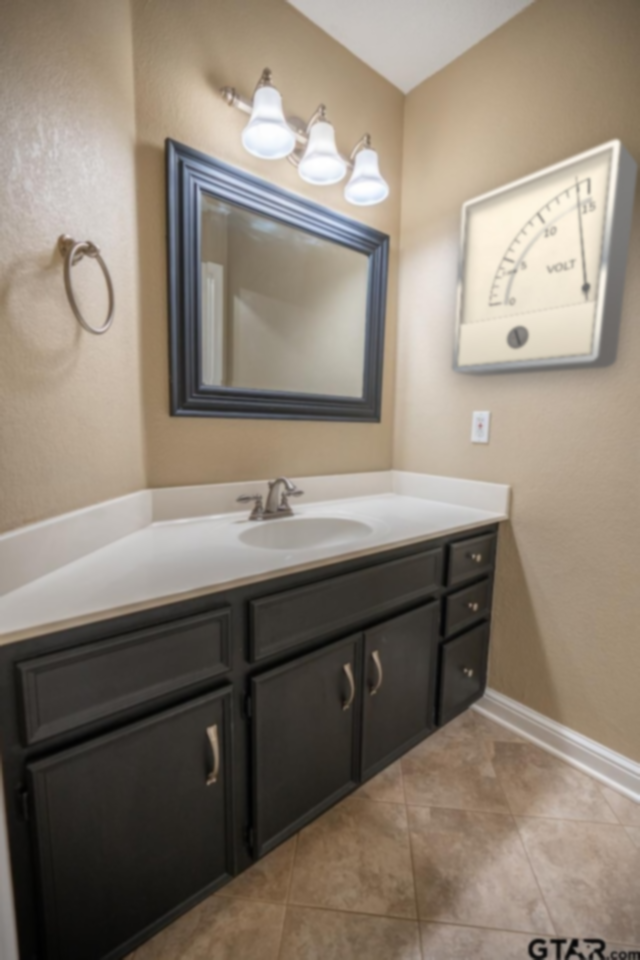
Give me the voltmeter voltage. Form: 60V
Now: 14V
